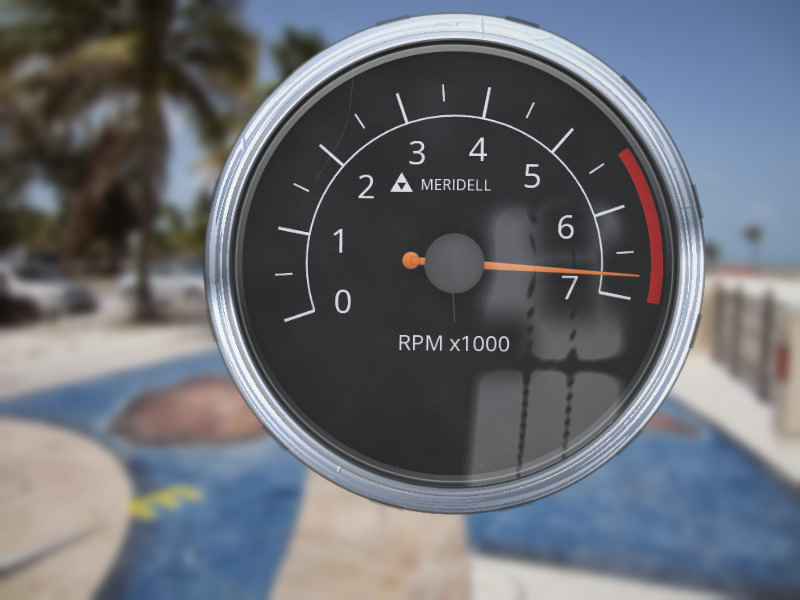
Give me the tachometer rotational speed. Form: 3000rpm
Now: 6750rpm
